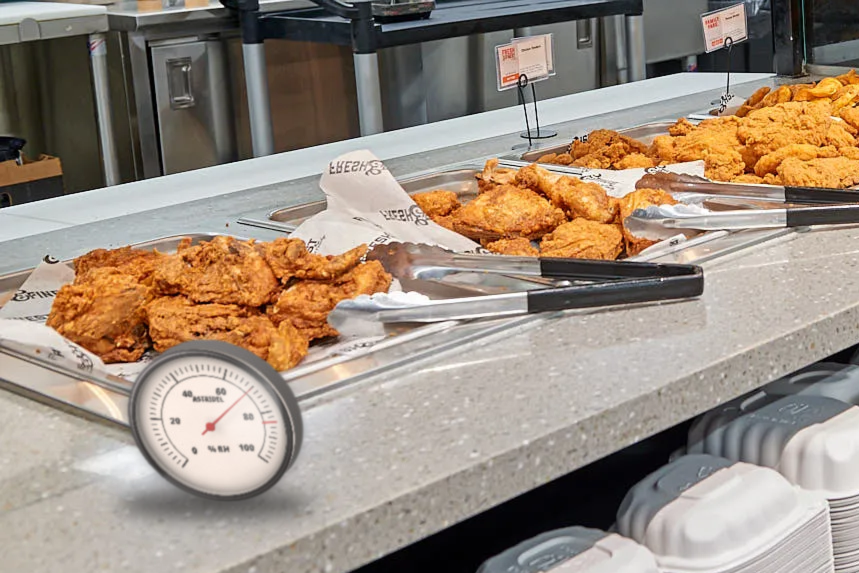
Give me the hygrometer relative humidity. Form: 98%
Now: 70%
